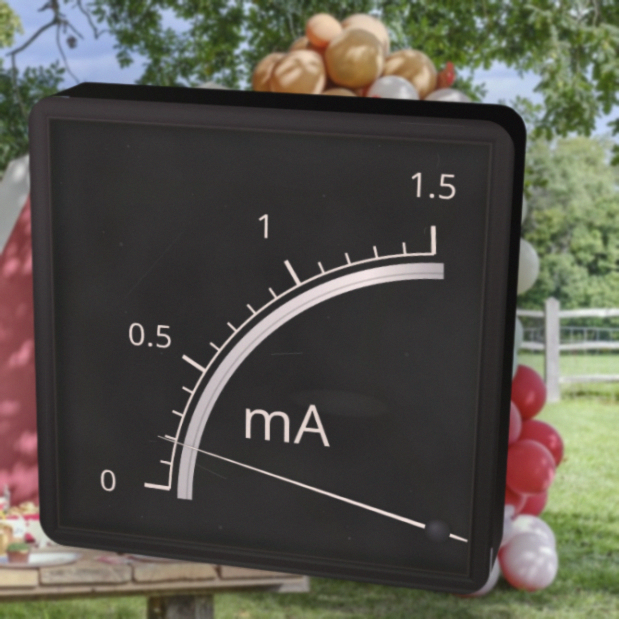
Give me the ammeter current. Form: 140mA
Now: 0.2mA
